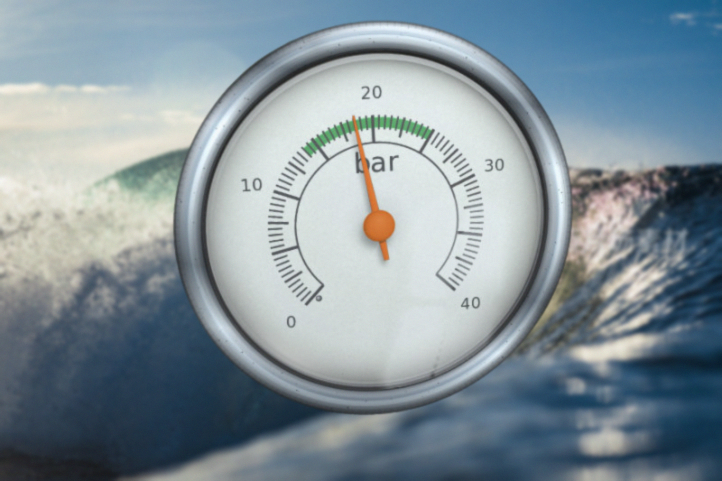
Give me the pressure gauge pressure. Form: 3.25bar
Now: 18.5bar
